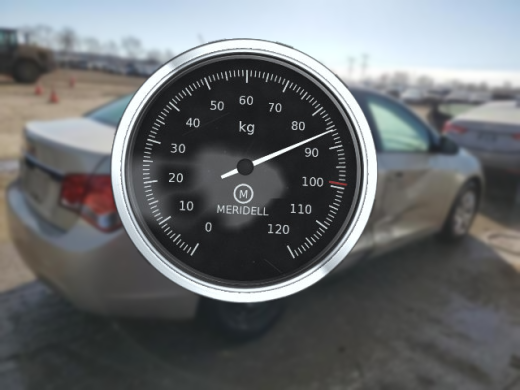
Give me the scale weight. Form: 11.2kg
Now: 86kg
